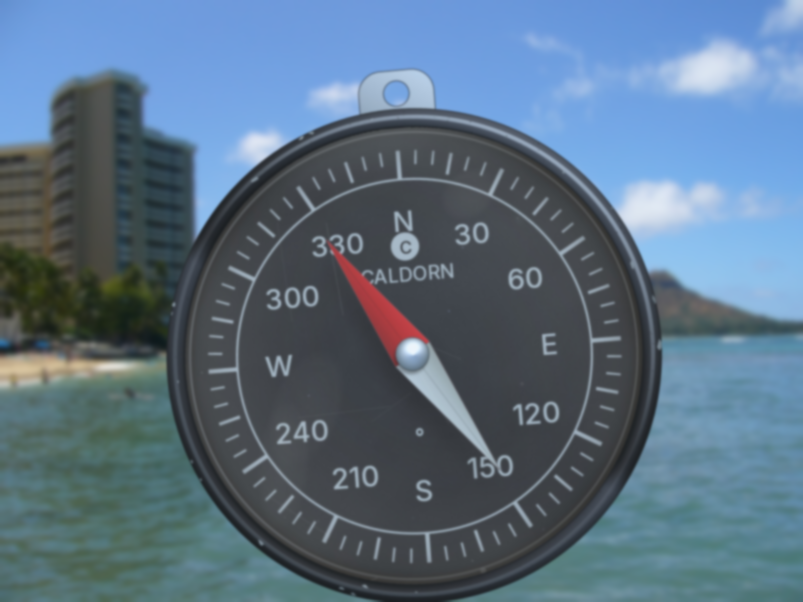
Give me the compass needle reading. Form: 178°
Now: 327.5°
